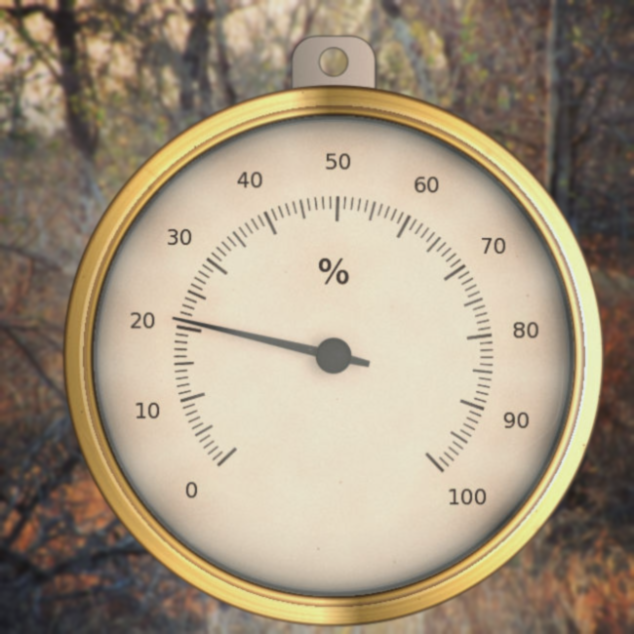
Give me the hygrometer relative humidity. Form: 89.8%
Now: 21%
